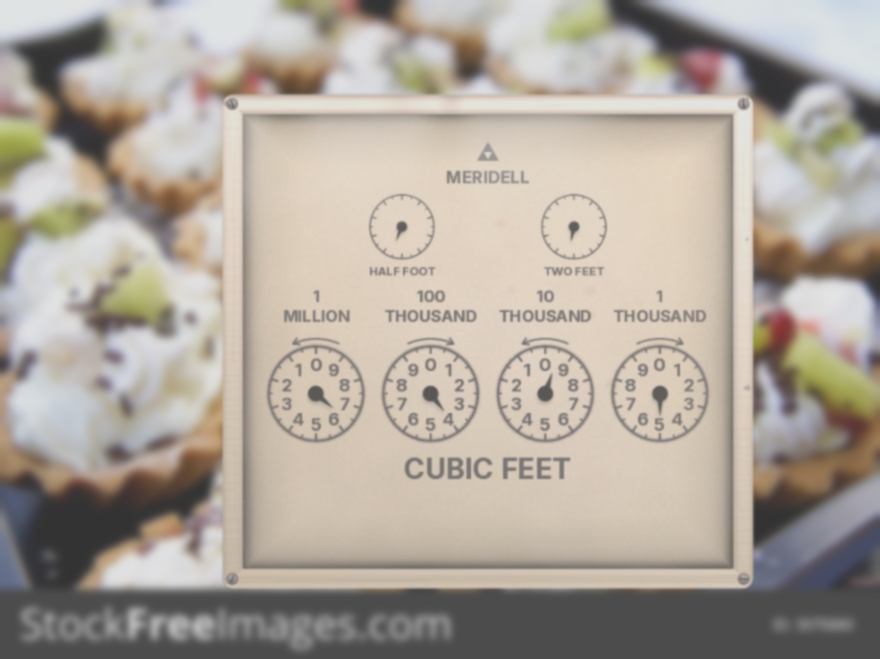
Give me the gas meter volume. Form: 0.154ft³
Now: 639500ft³
